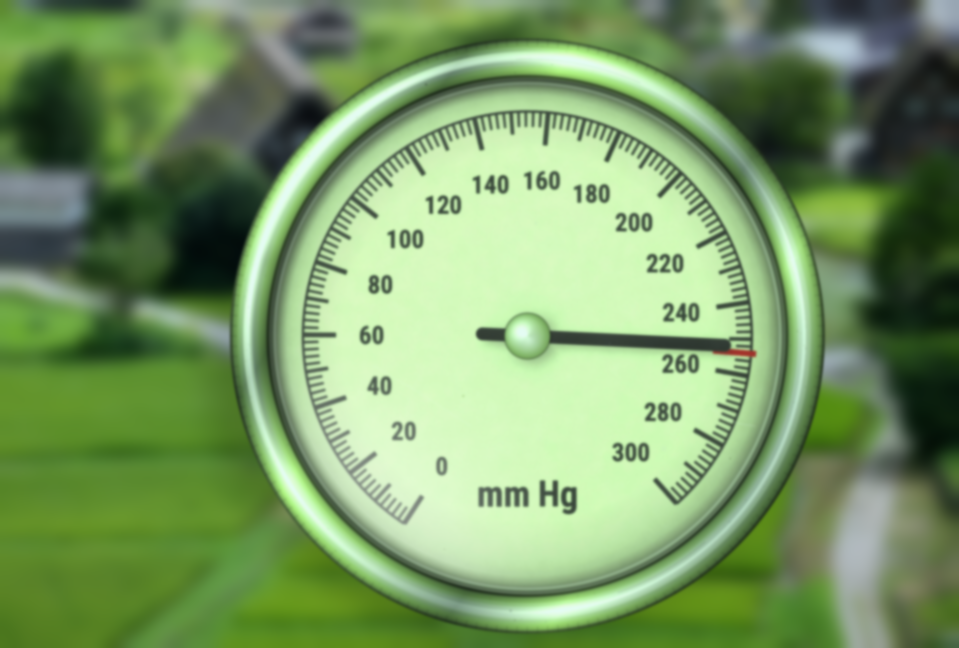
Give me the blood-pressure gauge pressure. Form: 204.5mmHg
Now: 252mmHg
